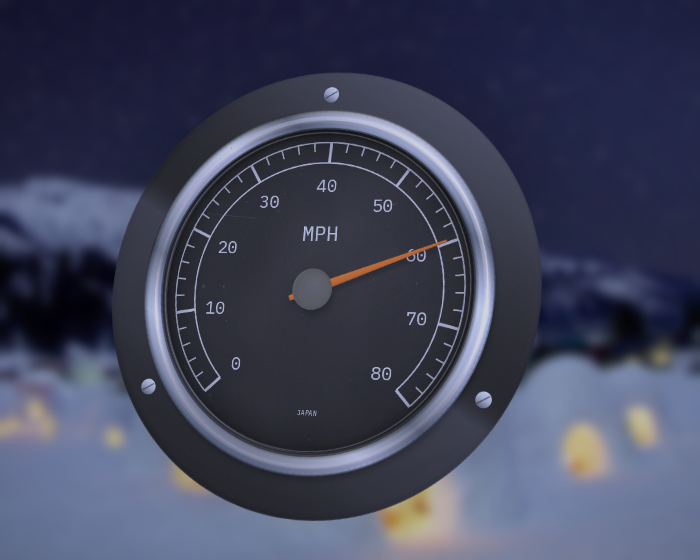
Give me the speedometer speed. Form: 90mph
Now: 60mph
